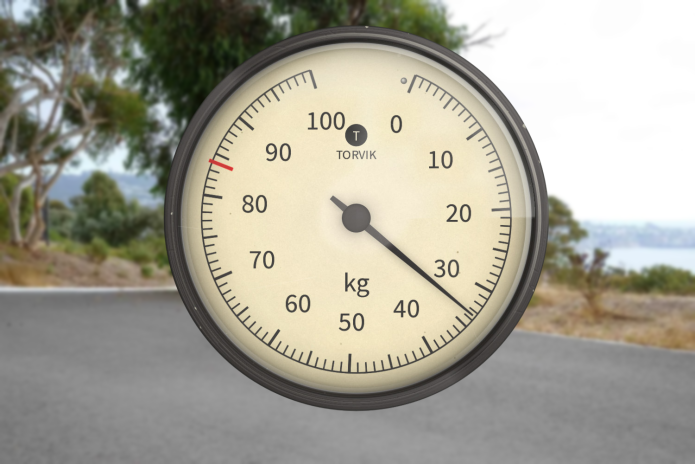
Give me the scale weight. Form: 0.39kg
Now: 33.5kg
